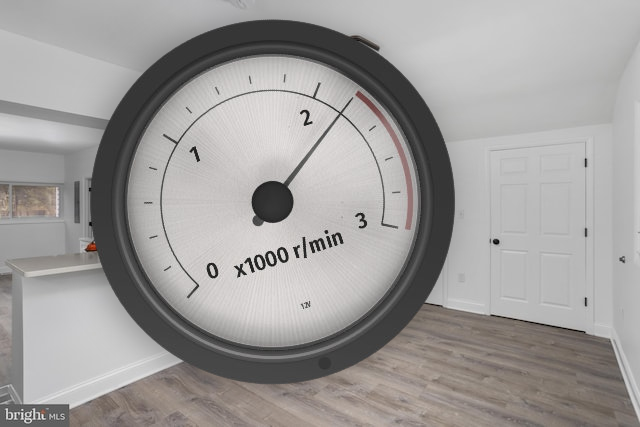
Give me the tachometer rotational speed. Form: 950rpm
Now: 2200rpm
